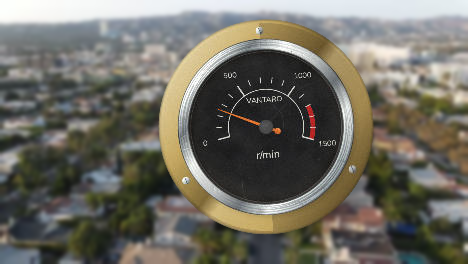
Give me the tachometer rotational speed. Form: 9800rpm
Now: 250rpm
